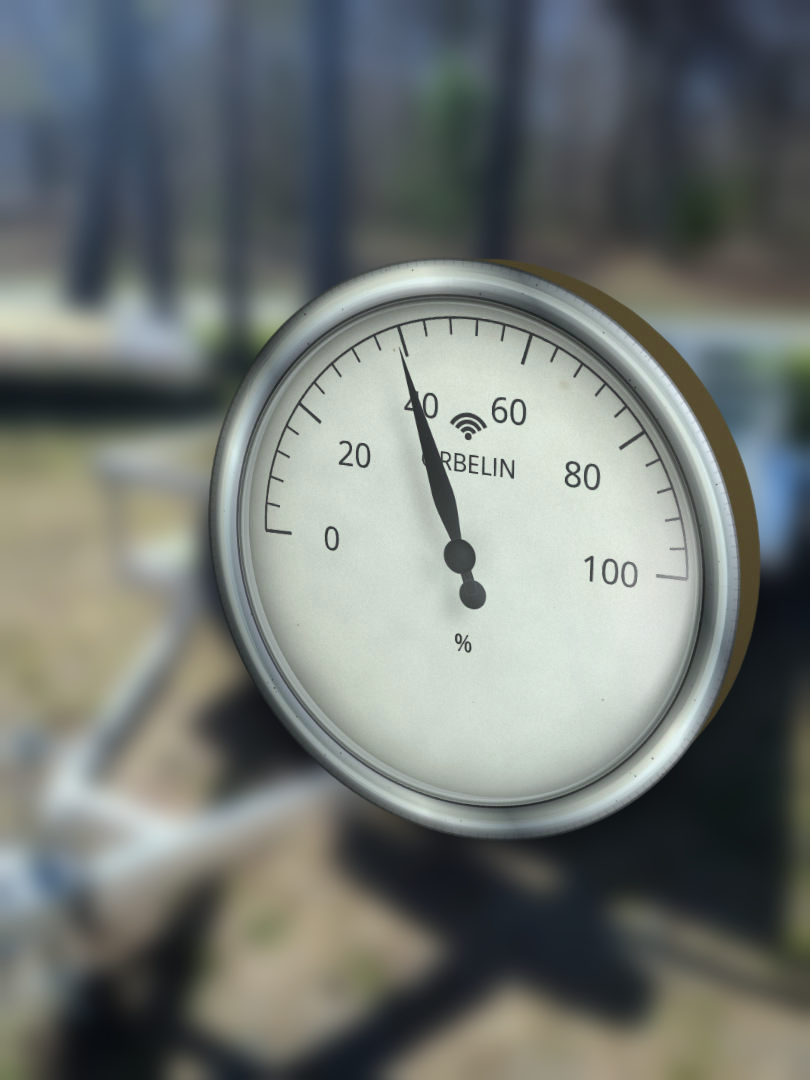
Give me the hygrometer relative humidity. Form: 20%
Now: 40%
